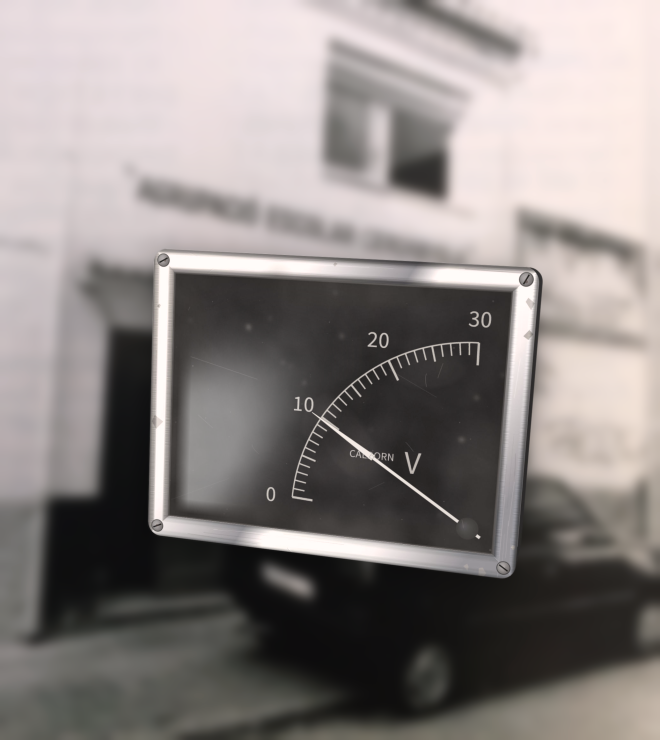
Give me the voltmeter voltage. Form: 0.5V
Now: 10V
